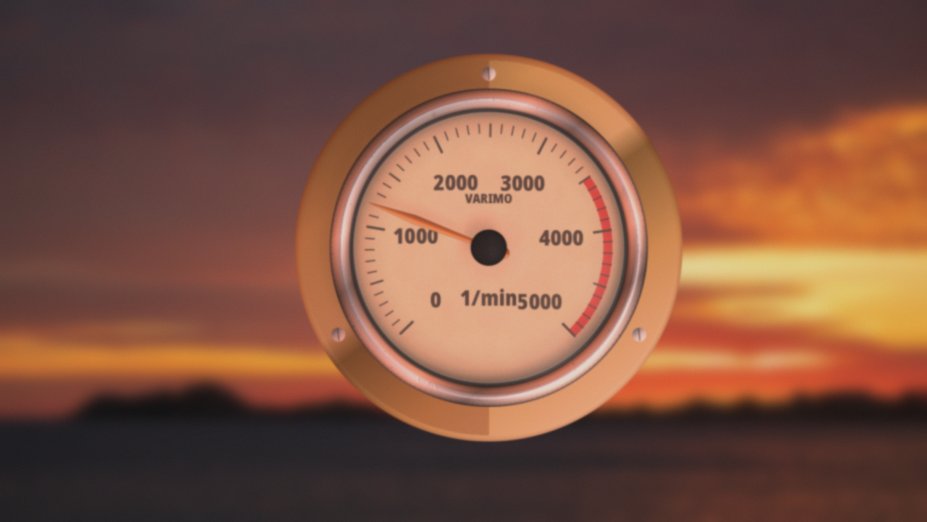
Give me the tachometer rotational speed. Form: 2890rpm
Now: 1200rpm
